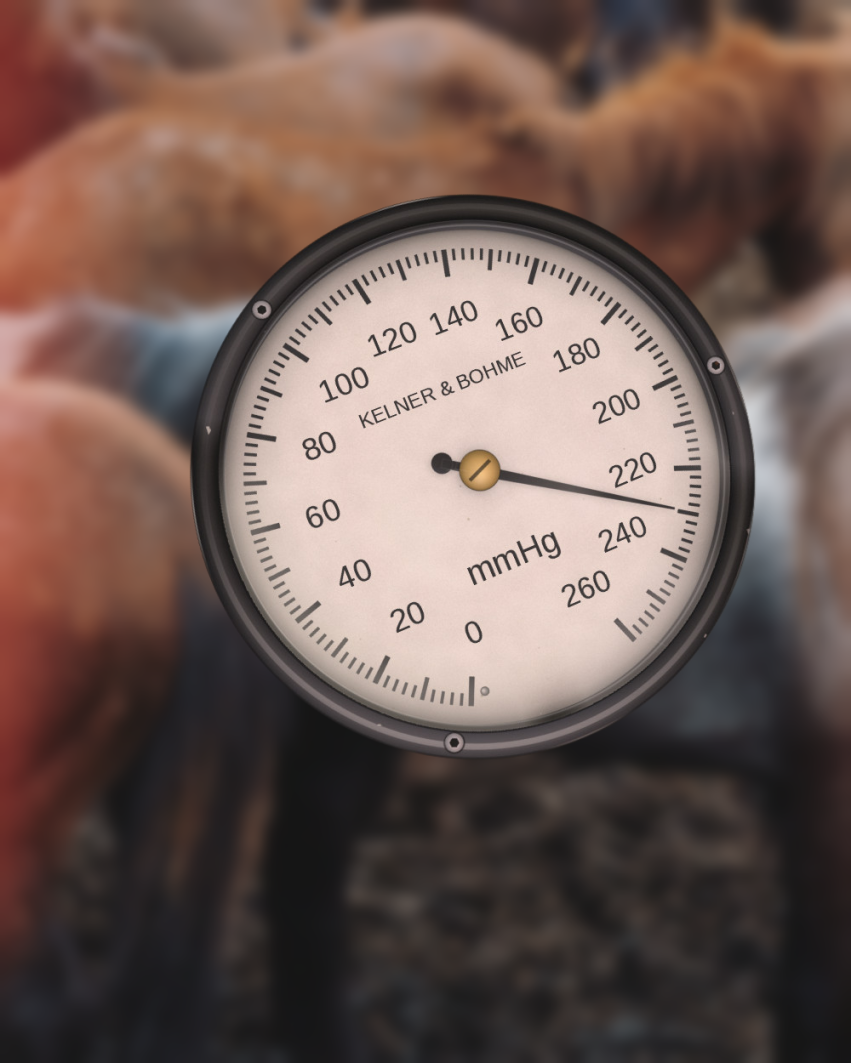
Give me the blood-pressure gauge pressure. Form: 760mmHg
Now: 230mmHg
